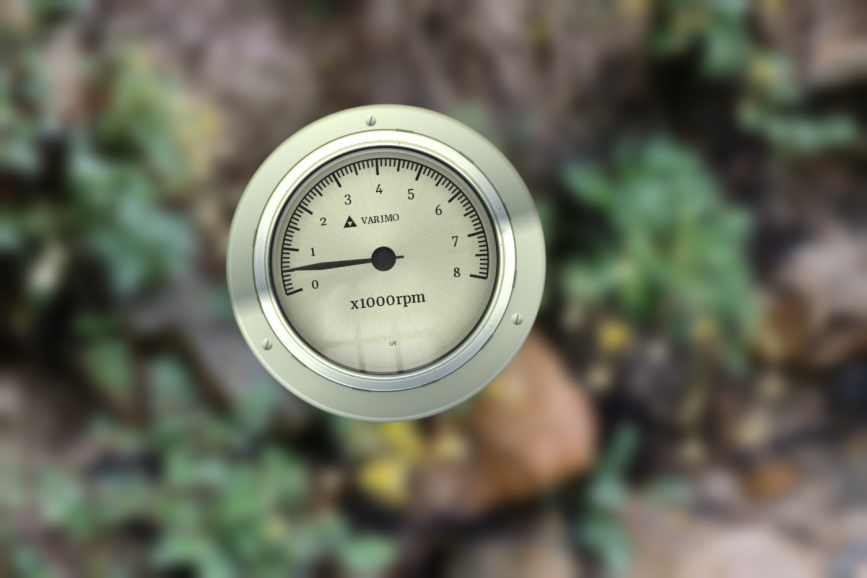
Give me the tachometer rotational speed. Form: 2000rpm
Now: 500rpm
